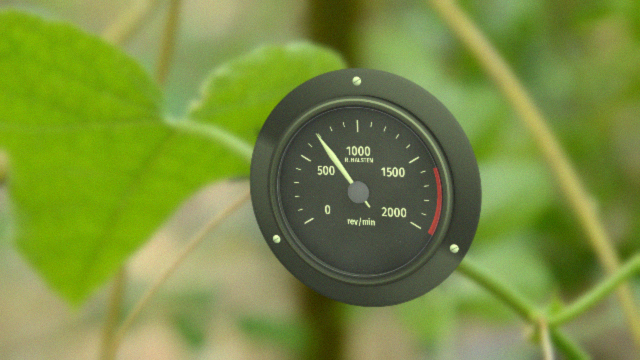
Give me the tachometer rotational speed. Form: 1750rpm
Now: 700rpm
